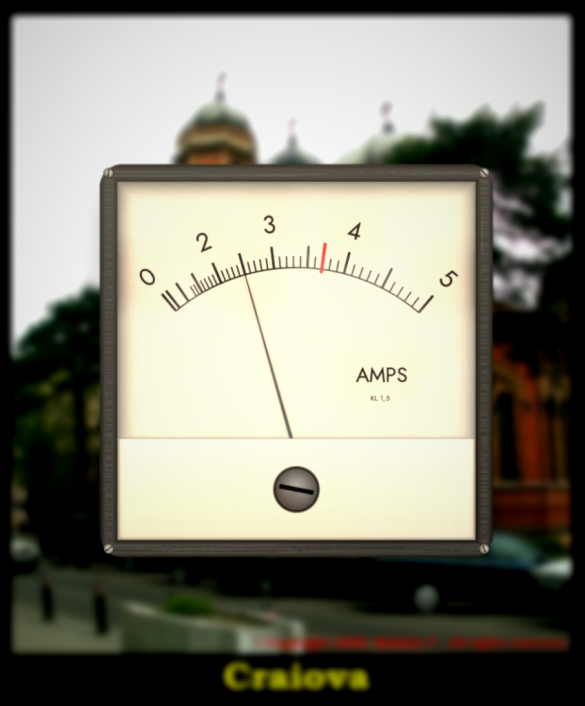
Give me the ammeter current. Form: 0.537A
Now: 2.5A
